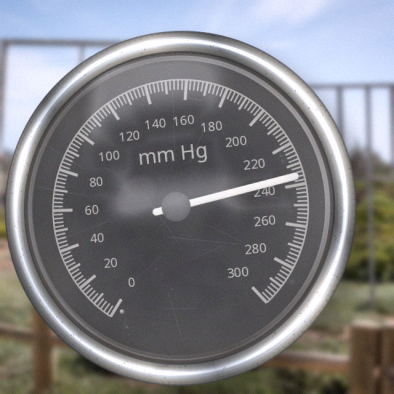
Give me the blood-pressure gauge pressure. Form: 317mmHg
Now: 236mmHg
